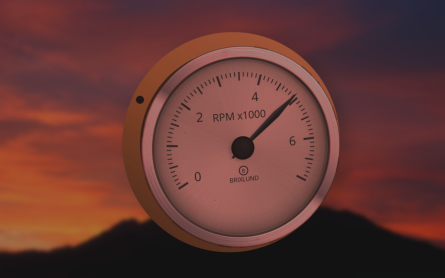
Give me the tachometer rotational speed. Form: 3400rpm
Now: 4900rpm
